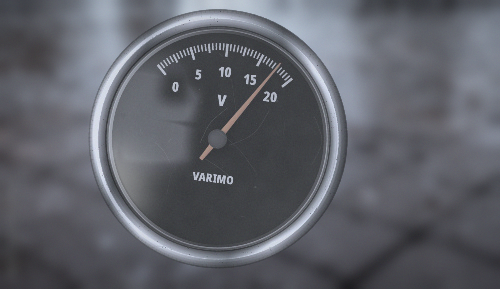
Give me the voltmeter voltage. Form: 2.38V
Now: 17.5V
